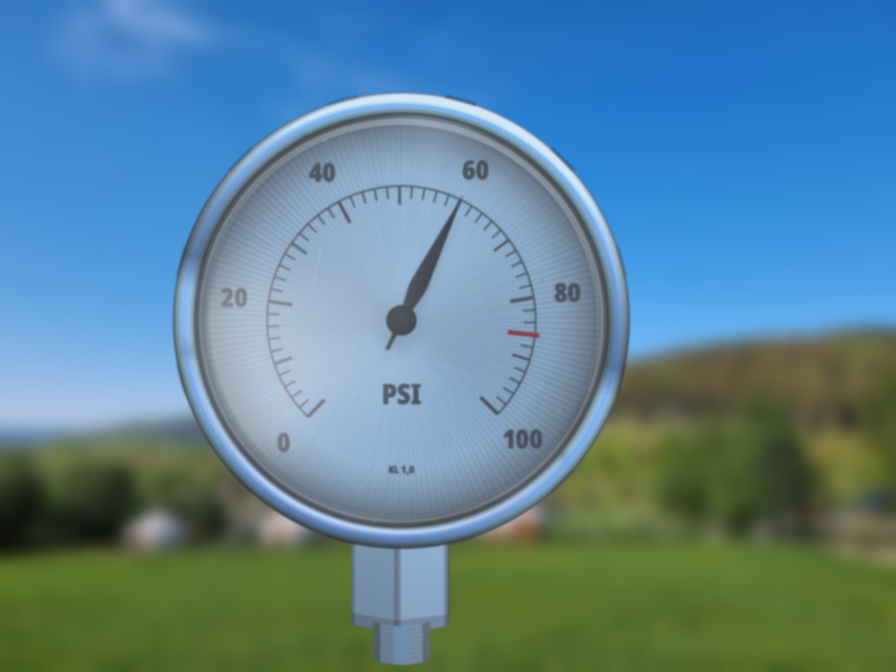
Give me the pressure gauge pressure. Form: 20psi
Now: 60psi
